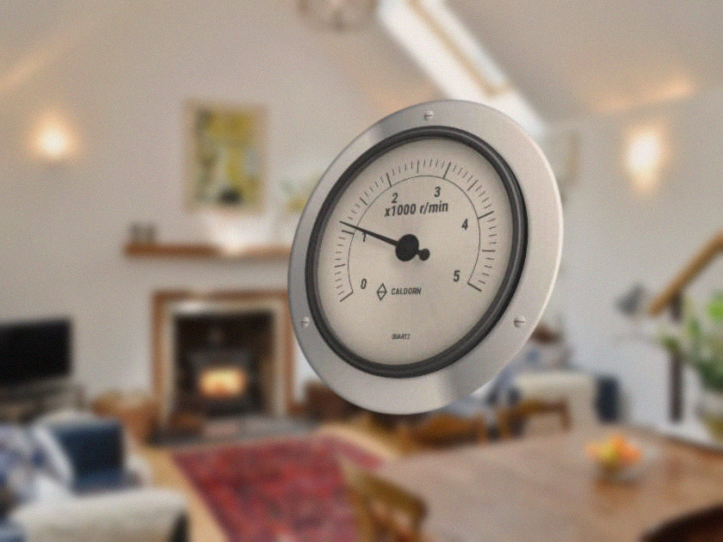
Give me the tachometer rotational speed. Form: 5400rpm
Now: 1100rpm
